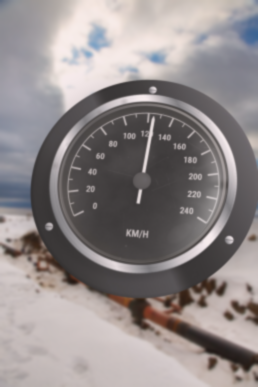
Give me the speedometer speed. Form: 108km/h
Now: 125km/h
